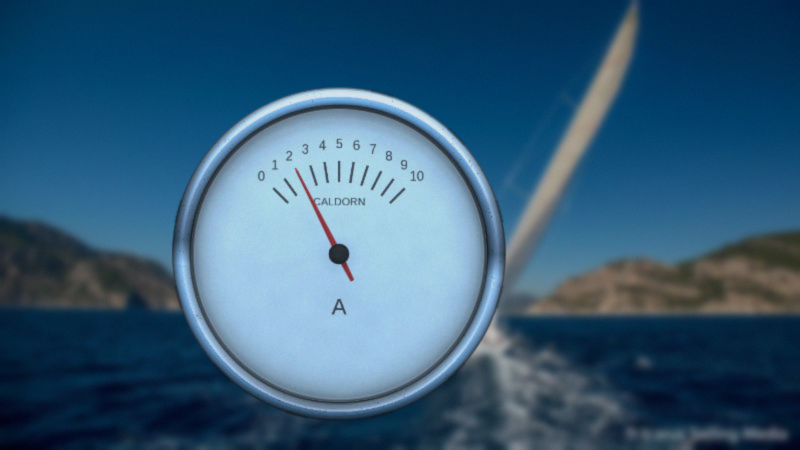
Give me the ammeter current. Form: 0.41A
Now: 2A
